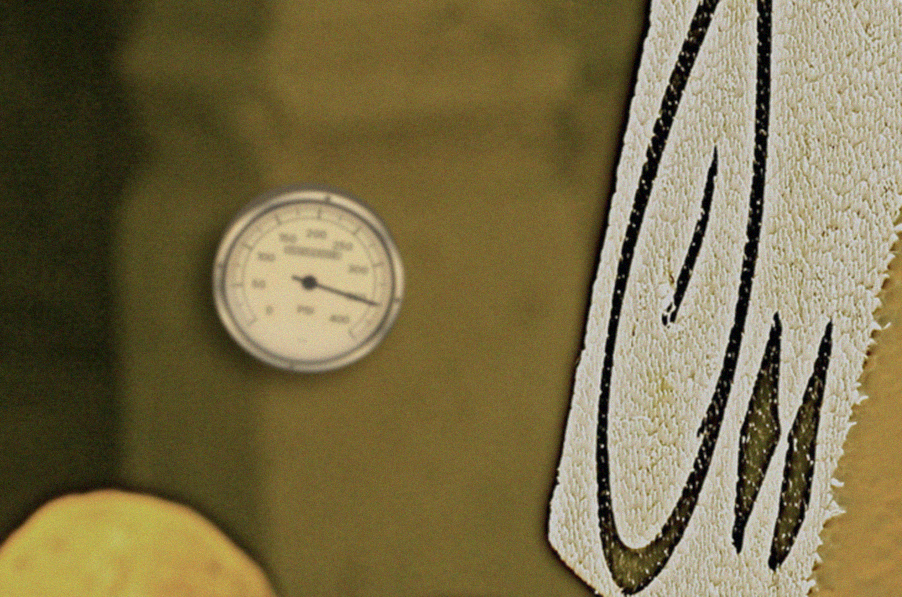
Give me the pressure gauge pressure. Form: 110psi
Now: 350psi
